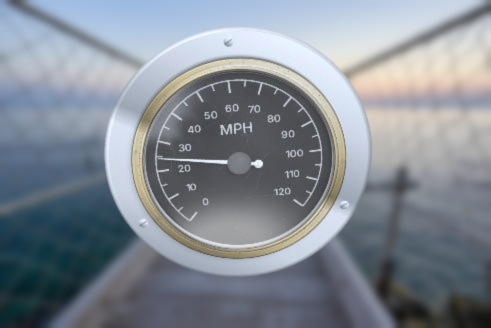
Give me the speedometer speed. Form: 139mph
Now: 25mph
